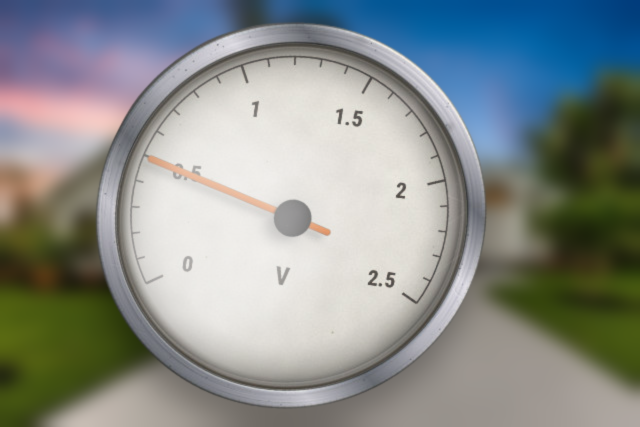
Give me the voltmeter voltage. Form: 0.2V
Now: 0.5V
